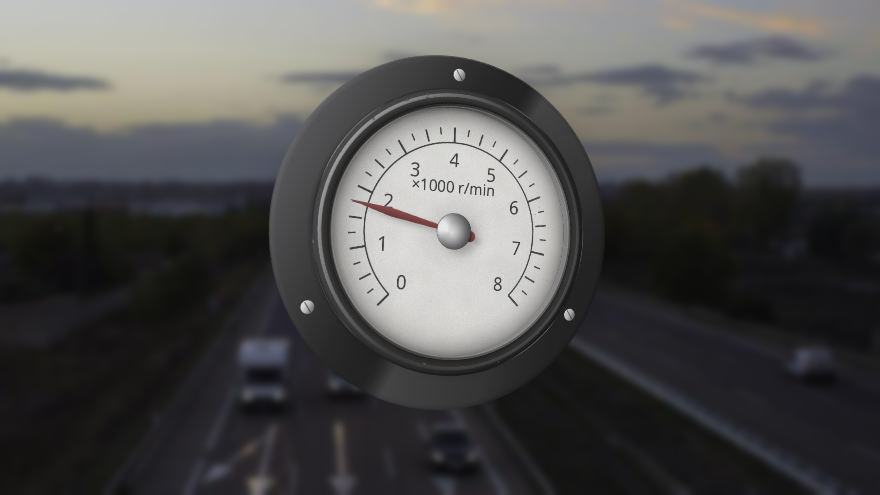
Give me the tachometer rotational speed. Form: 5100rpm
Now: 1750rpm
